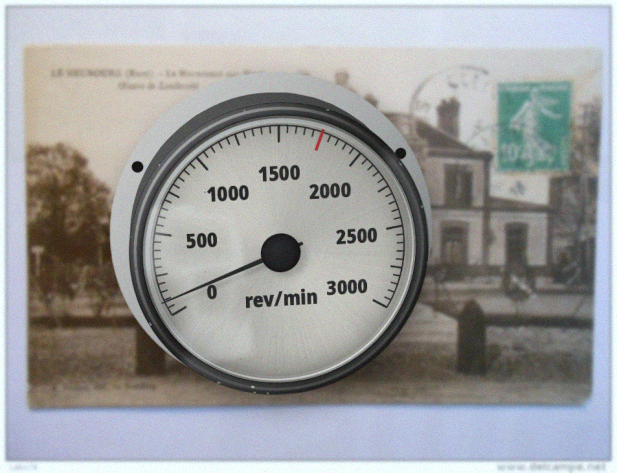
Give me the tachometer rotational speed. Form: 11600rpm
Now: 100rpm
